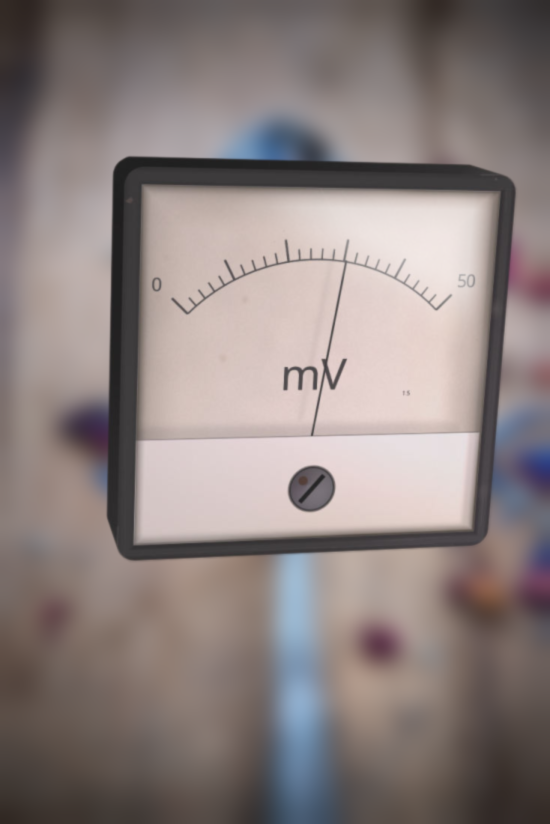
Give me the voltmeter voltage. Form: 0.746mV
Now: 30mV
